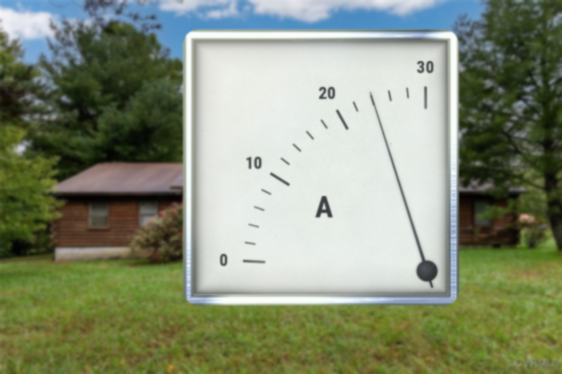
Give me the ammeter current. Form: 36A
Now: 24A
